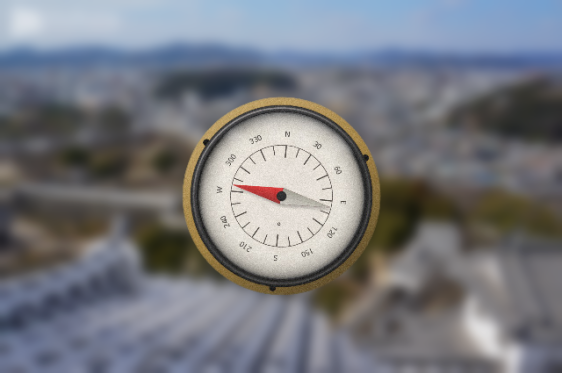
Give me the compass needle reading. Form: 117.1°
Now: 277.5°
